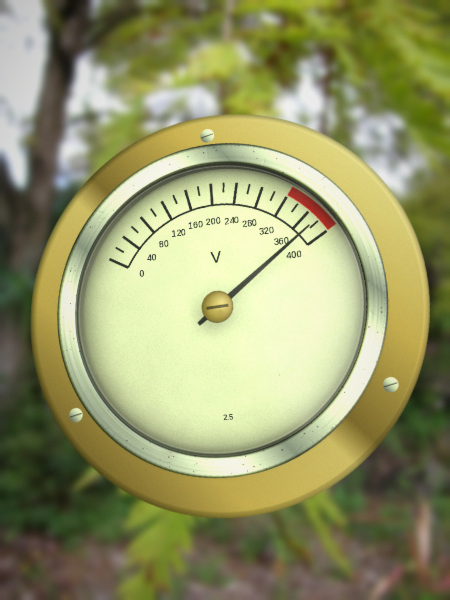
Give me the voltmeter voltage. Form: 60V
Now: 380V
